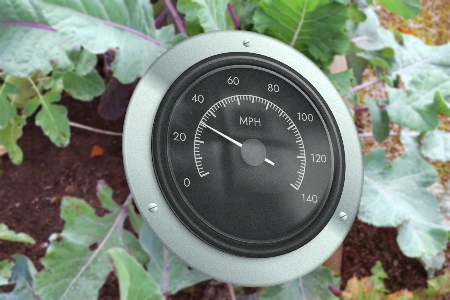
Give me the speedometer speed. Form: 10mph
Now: 30mph
